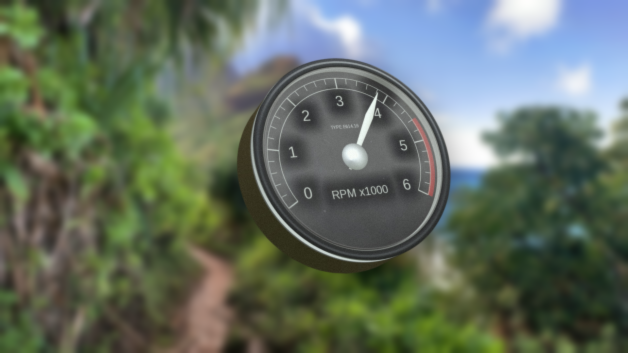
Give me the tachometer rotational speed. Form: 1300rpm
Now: 3800rpm
